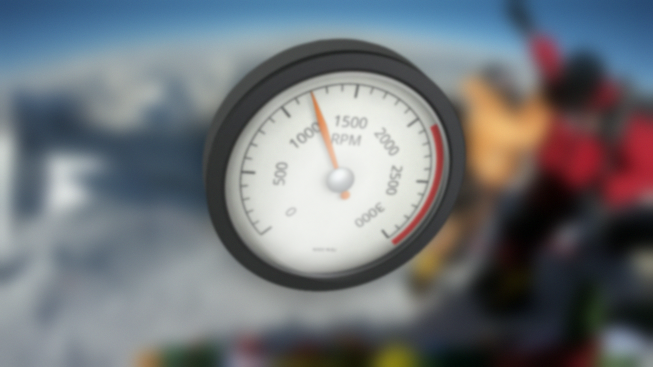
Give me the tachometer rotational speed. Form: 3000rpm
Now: 1200rpm
